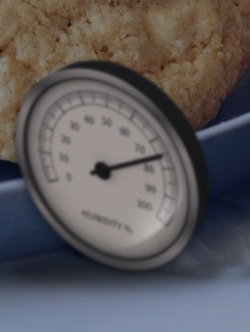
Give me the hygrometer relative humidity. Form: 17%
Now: 75%
